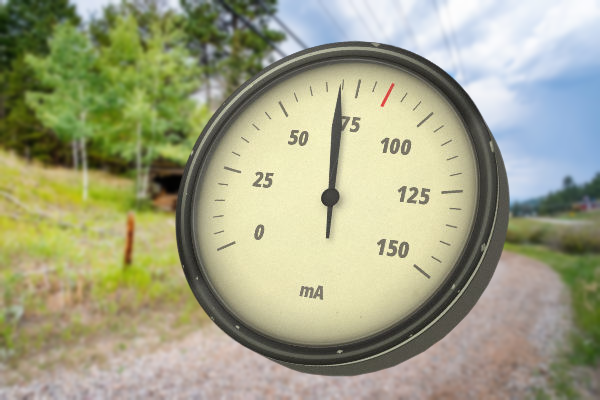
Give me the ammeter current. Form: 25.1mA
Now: 70mA
